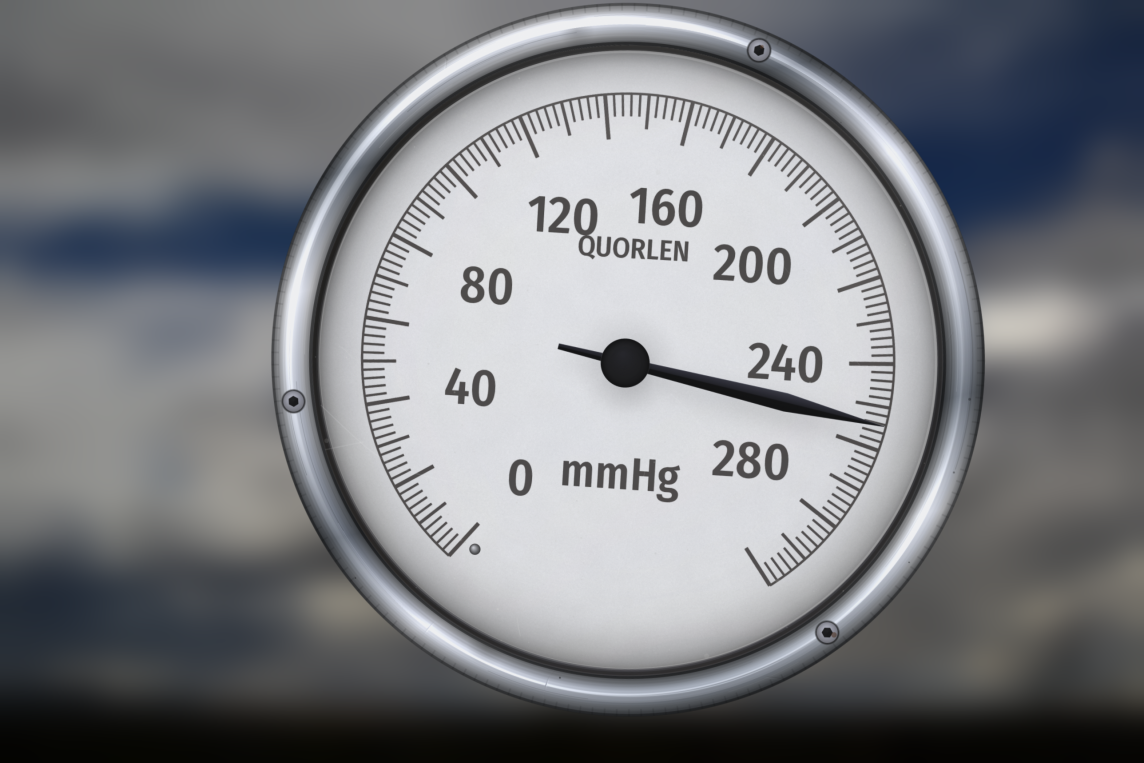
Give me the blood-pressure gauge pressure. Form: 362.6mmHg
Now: 254mmHg
